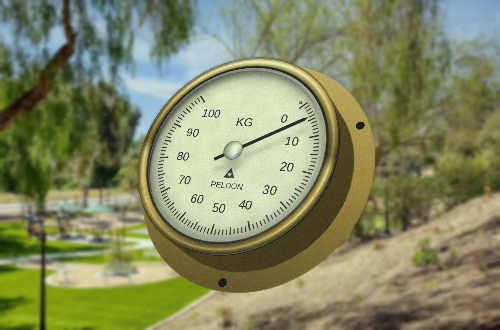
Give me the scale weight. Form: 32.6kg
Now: 5kg
